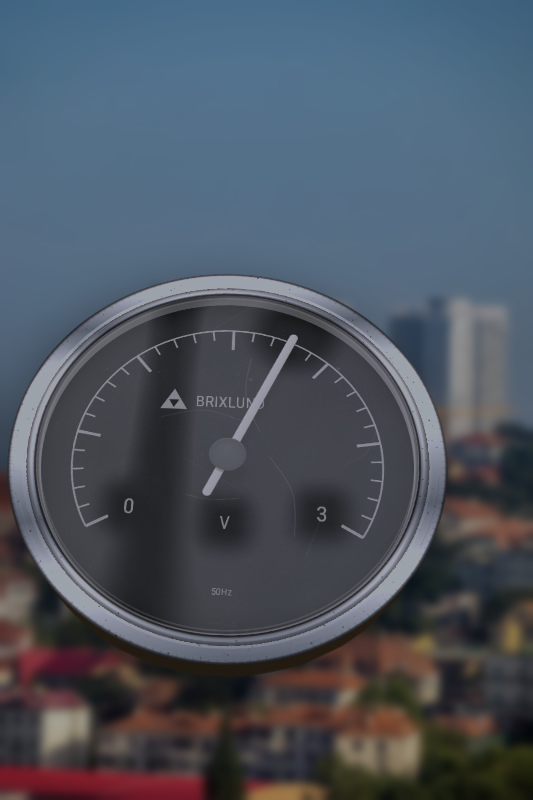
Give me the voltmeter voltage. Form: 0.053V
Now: 1.8V
